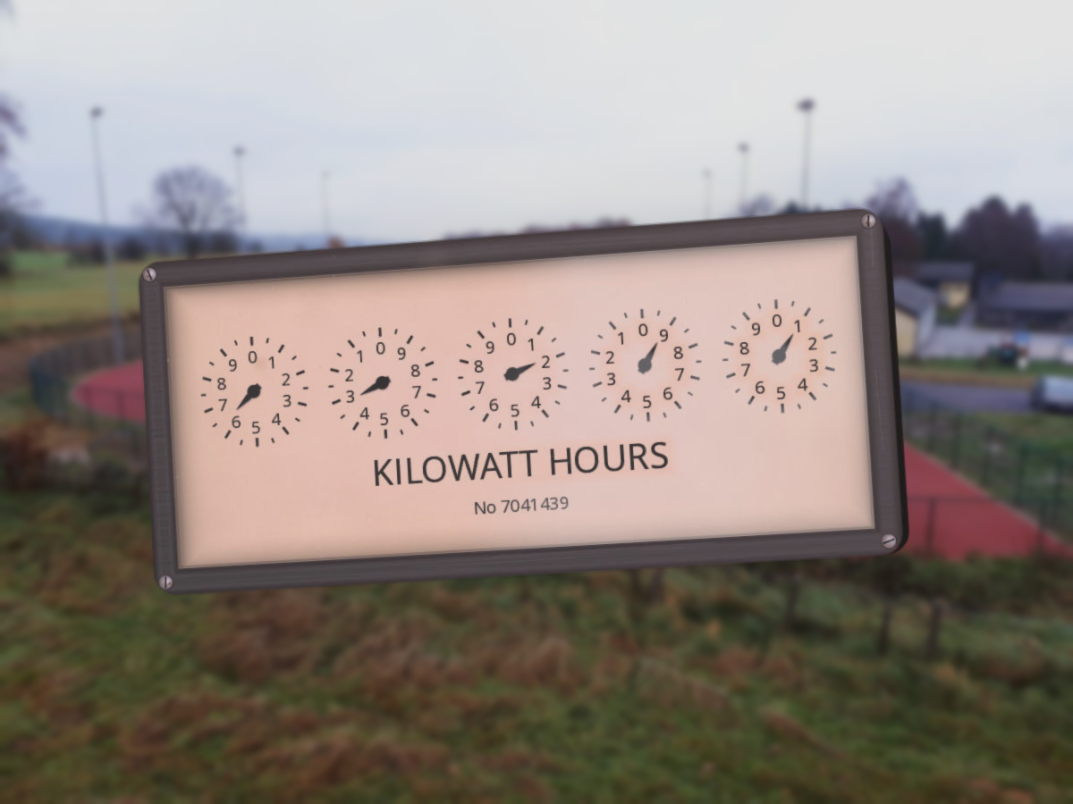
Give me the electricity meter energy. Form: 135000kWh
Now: 63191kWh
